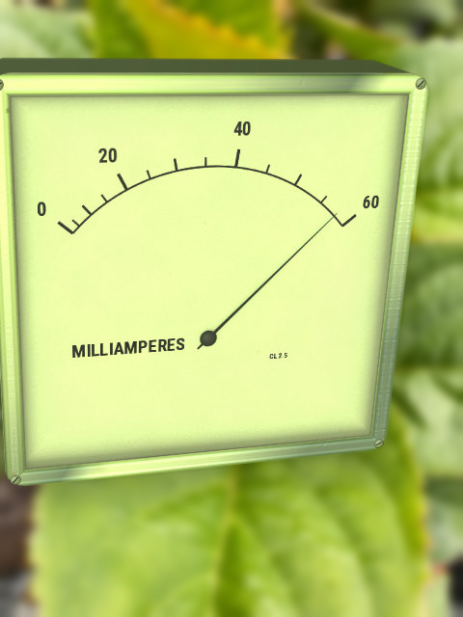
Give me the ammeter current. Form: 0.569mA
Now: 57.5mA
